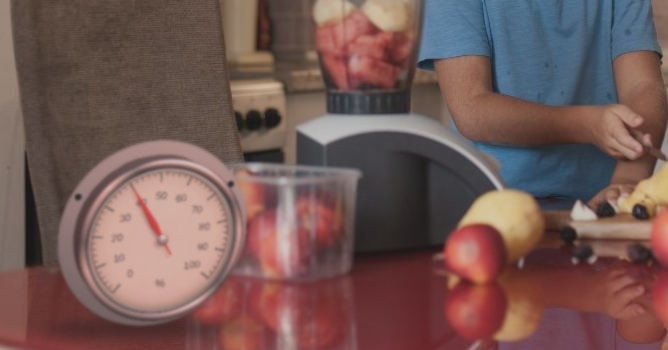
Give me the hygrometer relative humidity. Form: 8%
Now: 40%
